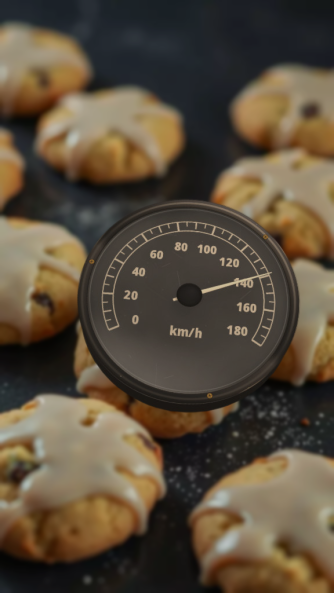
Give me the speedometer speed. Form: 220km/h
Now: 140km/h
